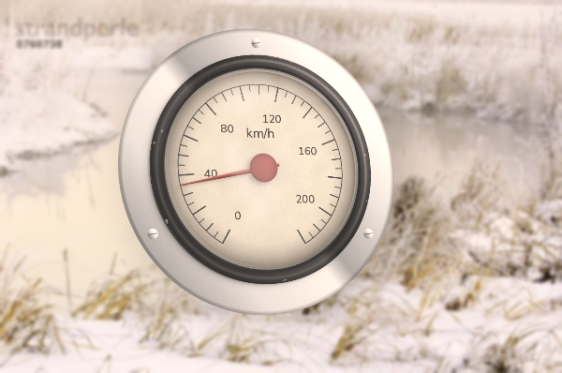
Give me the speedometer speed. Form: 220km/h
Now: 35km/h
